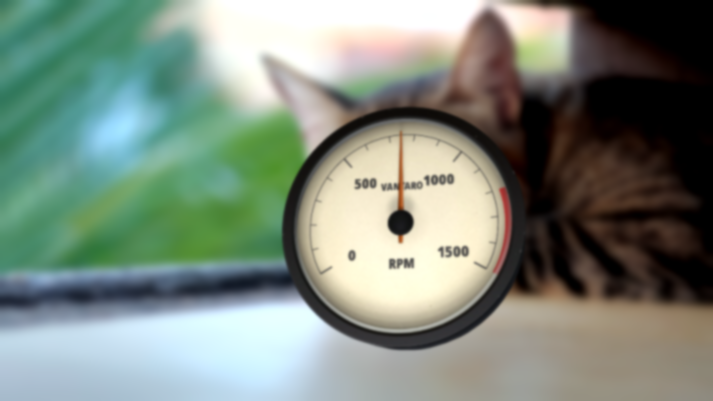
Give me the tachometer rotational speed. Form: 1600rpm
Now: 750rpm
